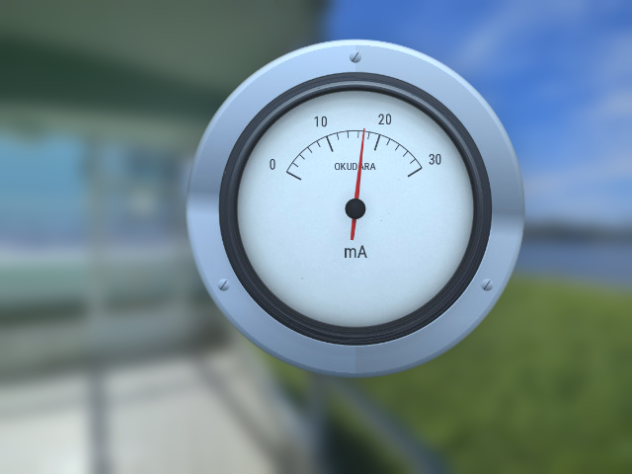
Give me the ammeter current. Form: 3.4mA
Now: 17mA
